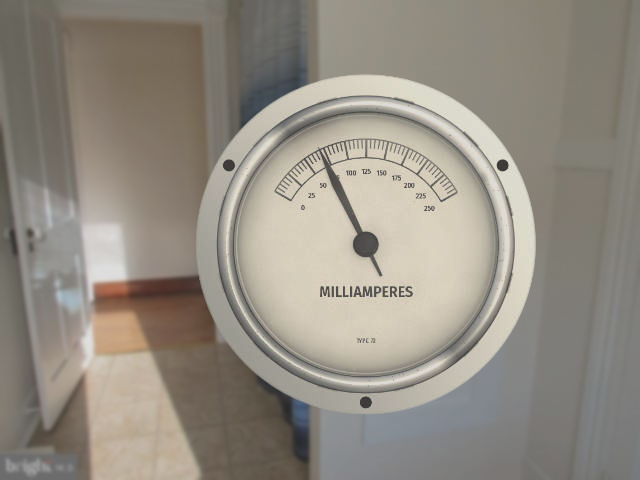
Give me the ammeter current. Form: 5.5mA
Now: 70mA
